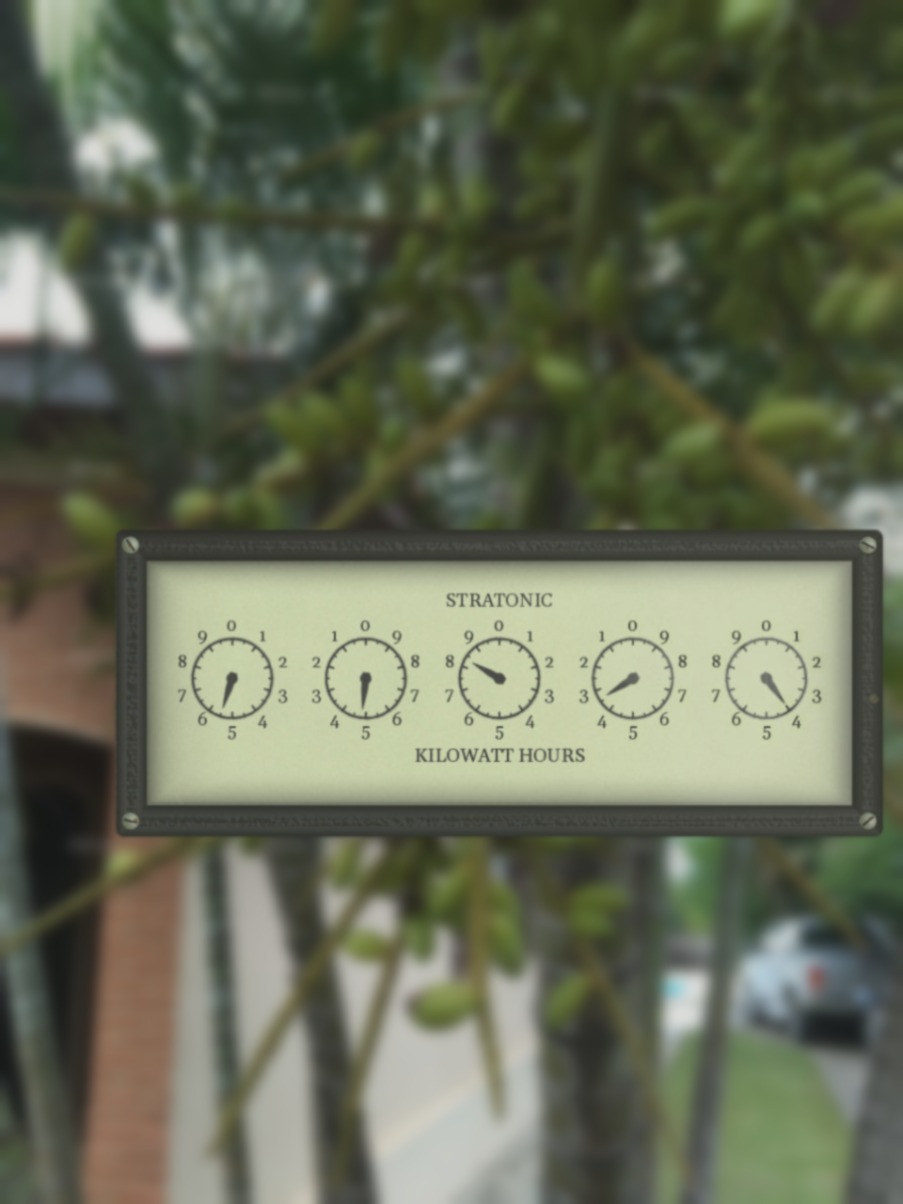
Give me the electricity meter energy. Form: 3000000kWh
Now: 54834kWh
